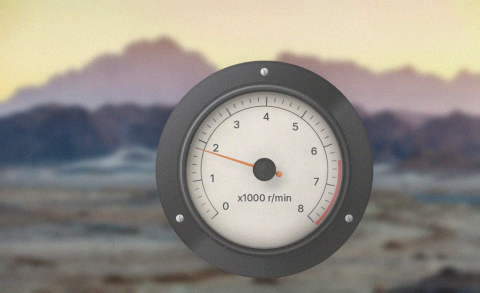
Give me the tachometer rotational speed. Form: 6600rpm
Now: 1800rpm
